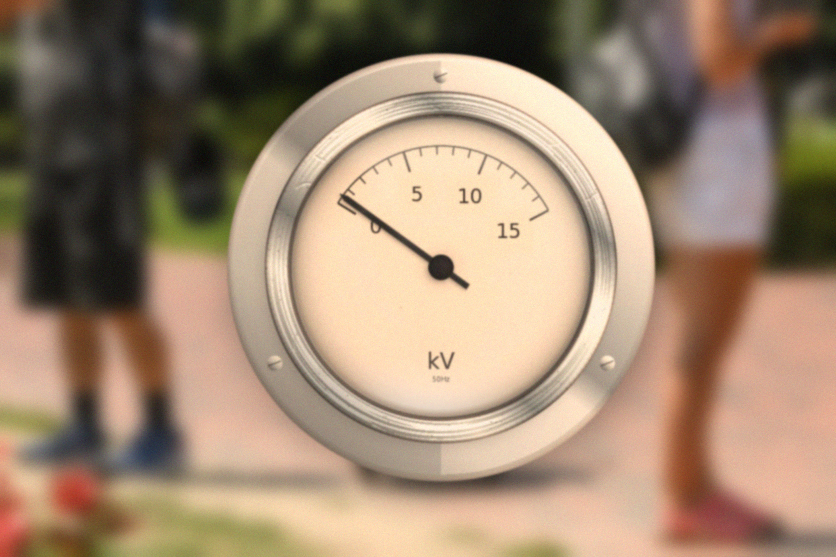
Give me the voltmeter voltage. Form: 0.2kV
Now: 0.5kV
